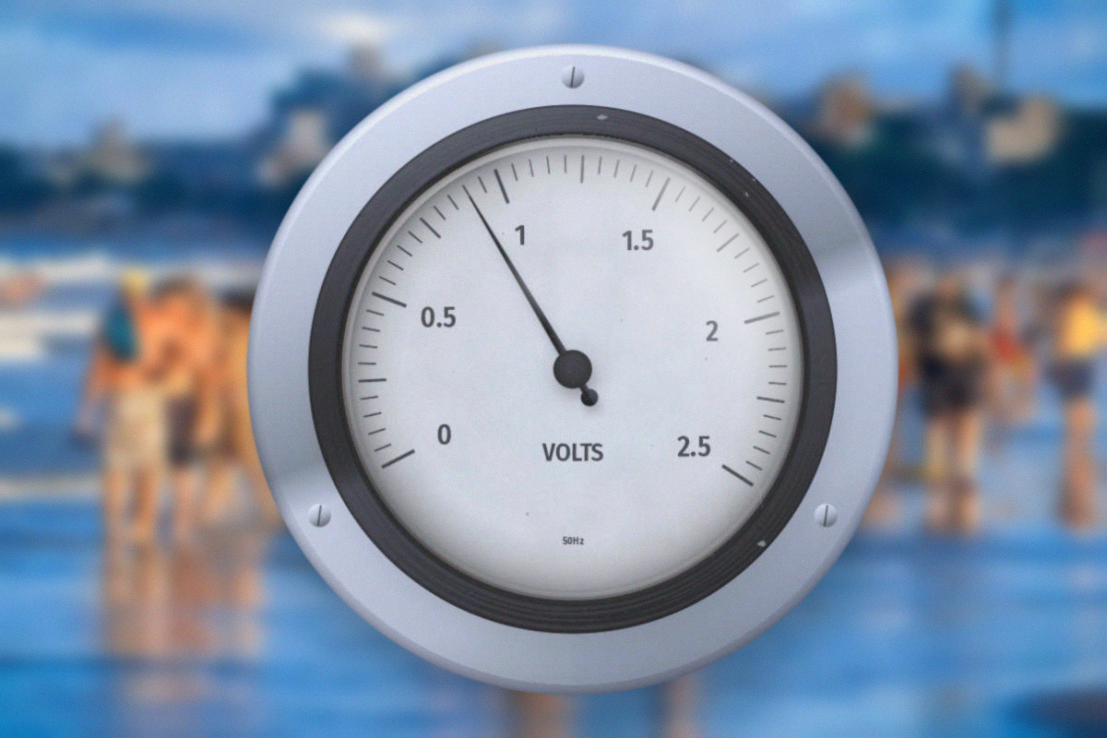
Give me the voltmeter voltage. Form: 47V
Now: 0.9V
